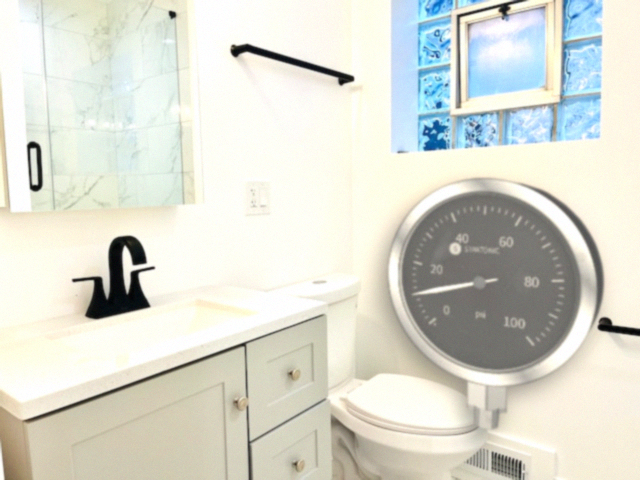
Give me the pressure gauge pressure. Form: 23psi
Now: 10psi
